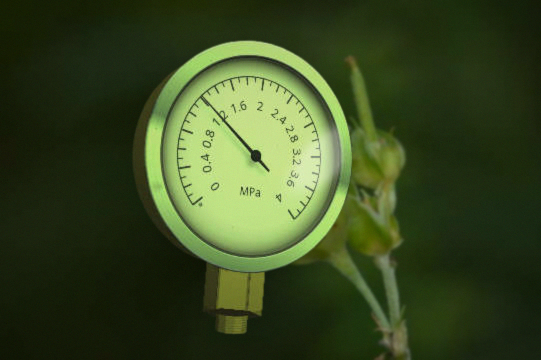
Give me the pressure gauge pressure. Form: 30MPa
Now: 1.2MPa
